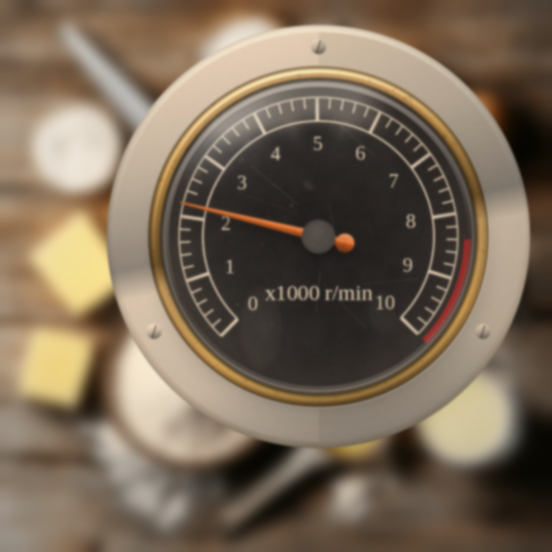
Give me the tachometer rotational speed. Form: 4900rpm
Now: 2200rpm
